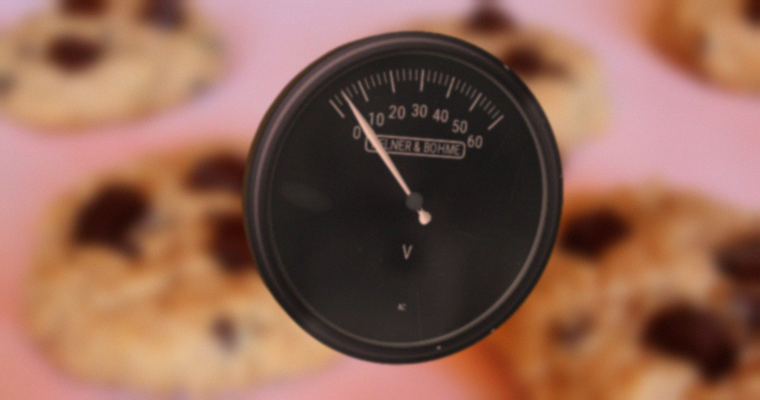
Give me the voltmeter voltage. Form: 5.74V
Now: 4V
